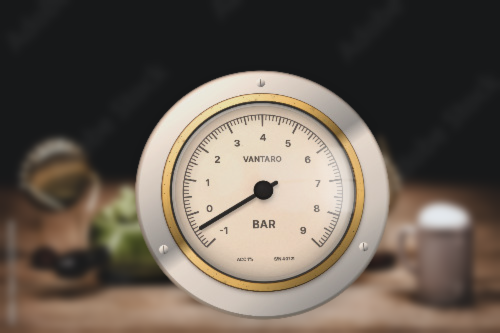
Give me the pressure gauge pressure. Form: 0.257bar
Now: -0.5bar
